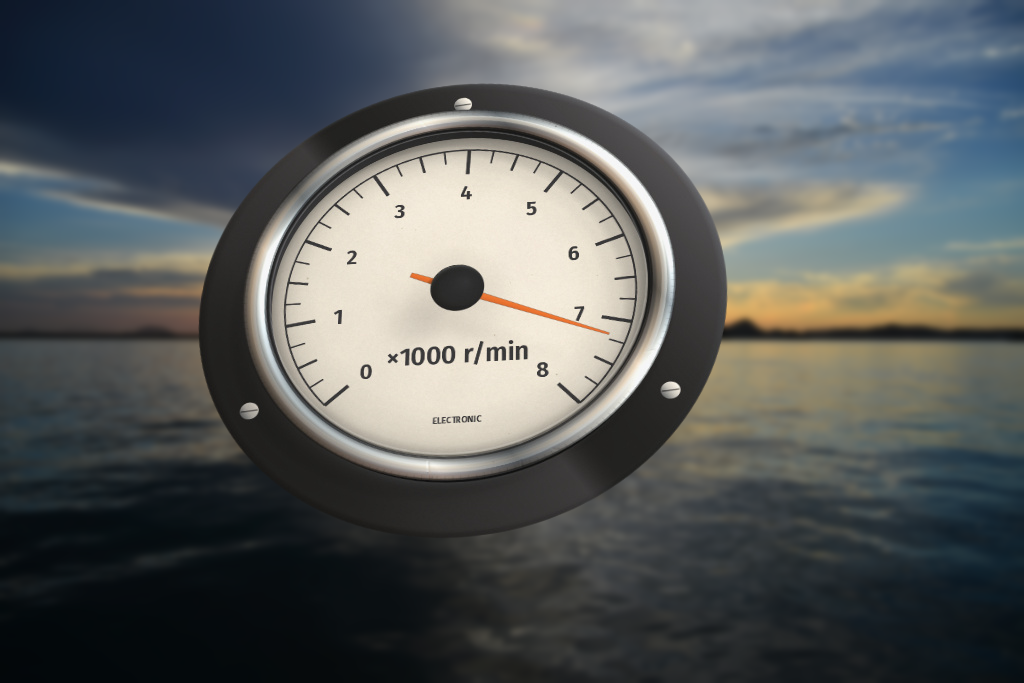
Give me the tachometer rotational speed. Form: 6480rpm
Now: 7250rpm
